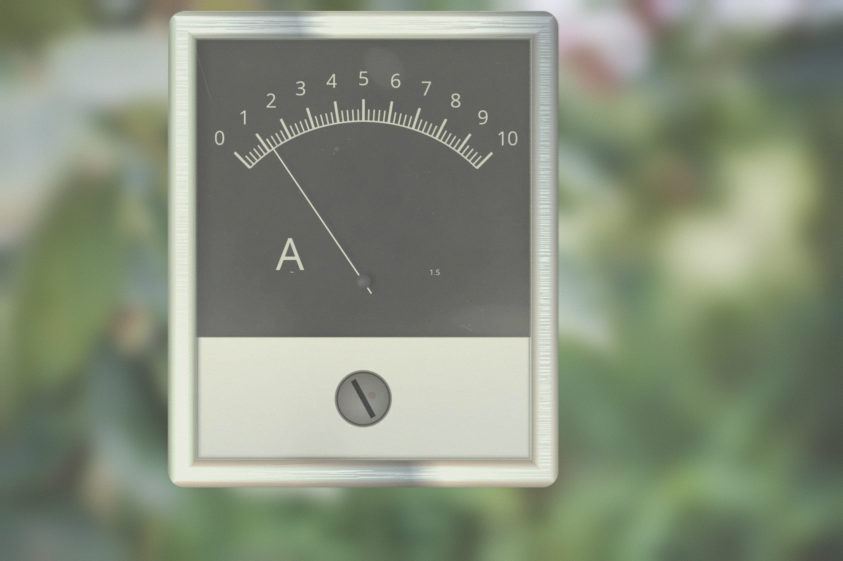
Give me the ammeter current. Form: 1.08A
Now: 1.2A
